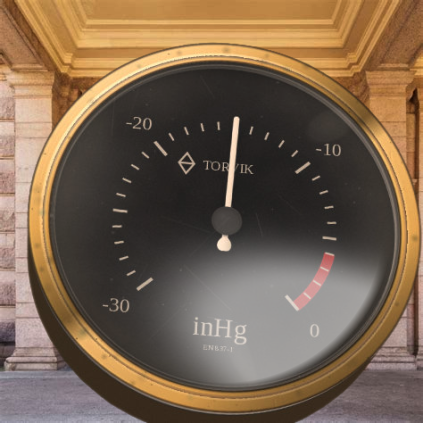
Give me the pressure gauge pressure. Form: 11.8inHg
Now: -15inHg
